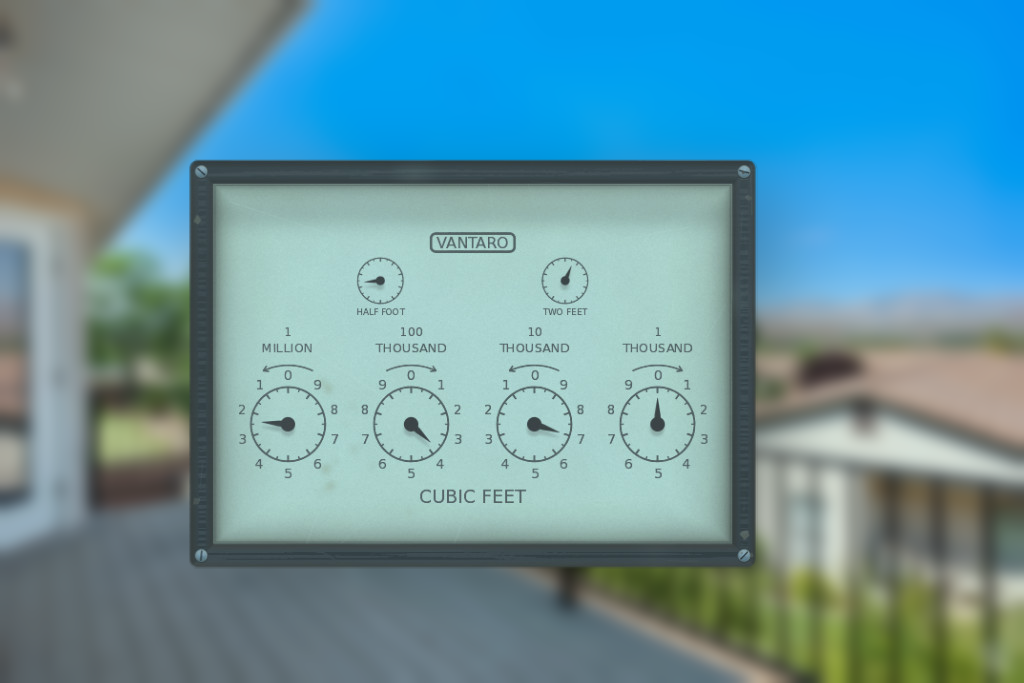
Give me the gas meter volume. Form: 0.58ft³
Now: 237000ft³
